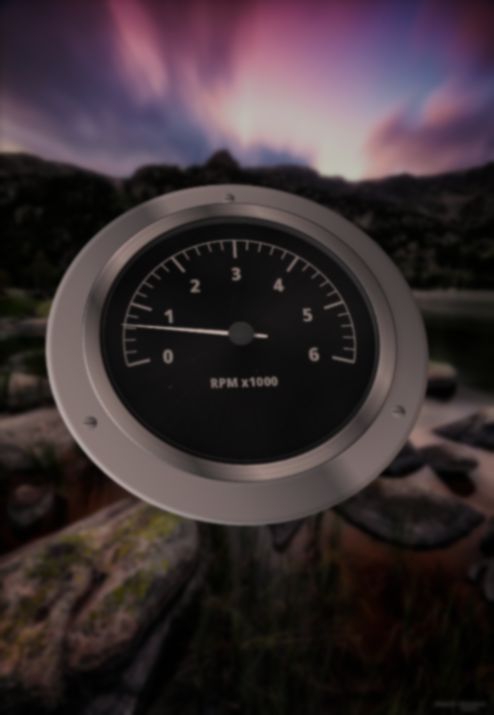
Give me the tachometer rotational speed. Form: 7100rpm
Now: 600rpm
